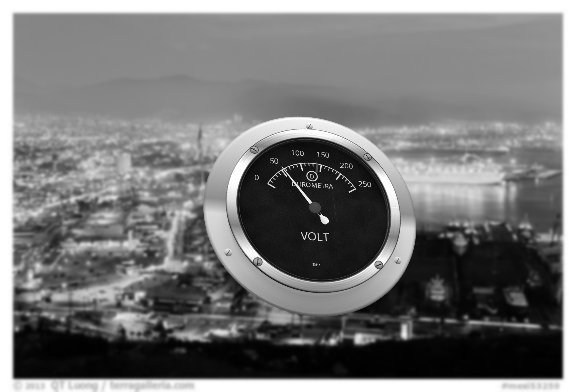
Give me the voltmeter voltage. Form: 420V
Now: 50V
